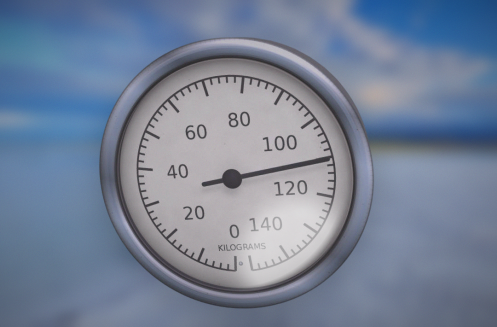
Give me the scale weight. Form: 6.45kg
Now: 110kg
